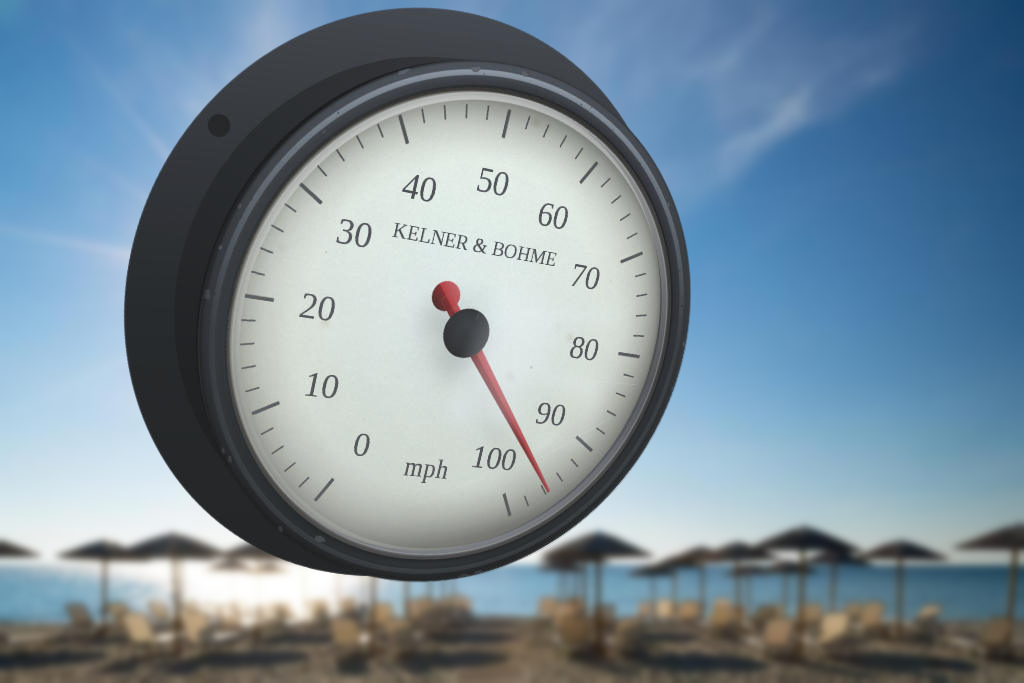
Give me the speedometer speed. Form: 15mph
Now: 96mph
